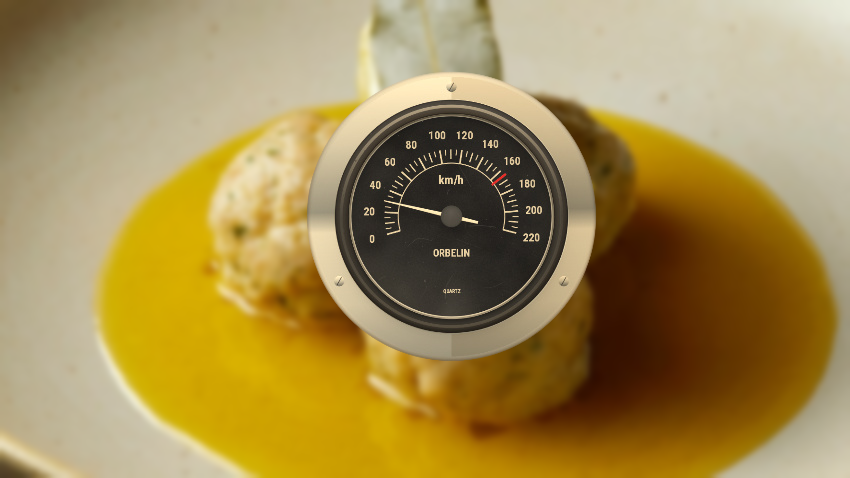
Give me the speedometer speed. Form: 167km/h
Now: 30km/h
